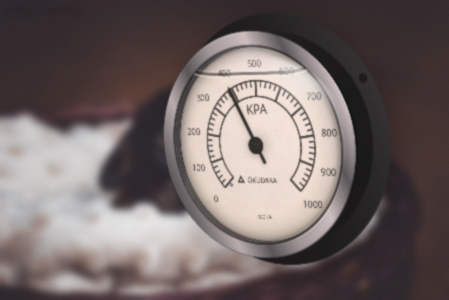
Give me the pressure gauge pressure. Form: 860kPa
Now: 400kPa
